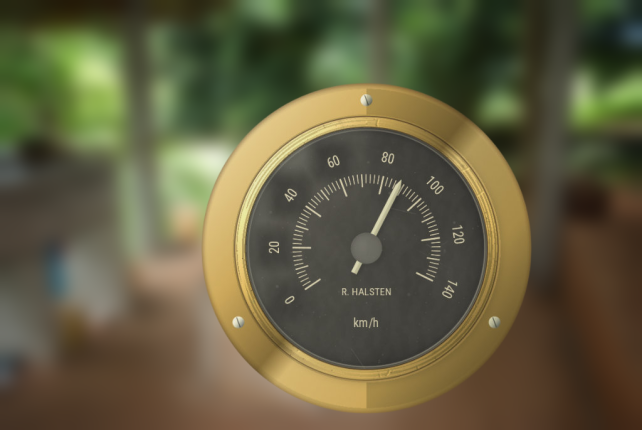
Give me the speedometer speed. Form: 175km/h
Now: 88km/h
